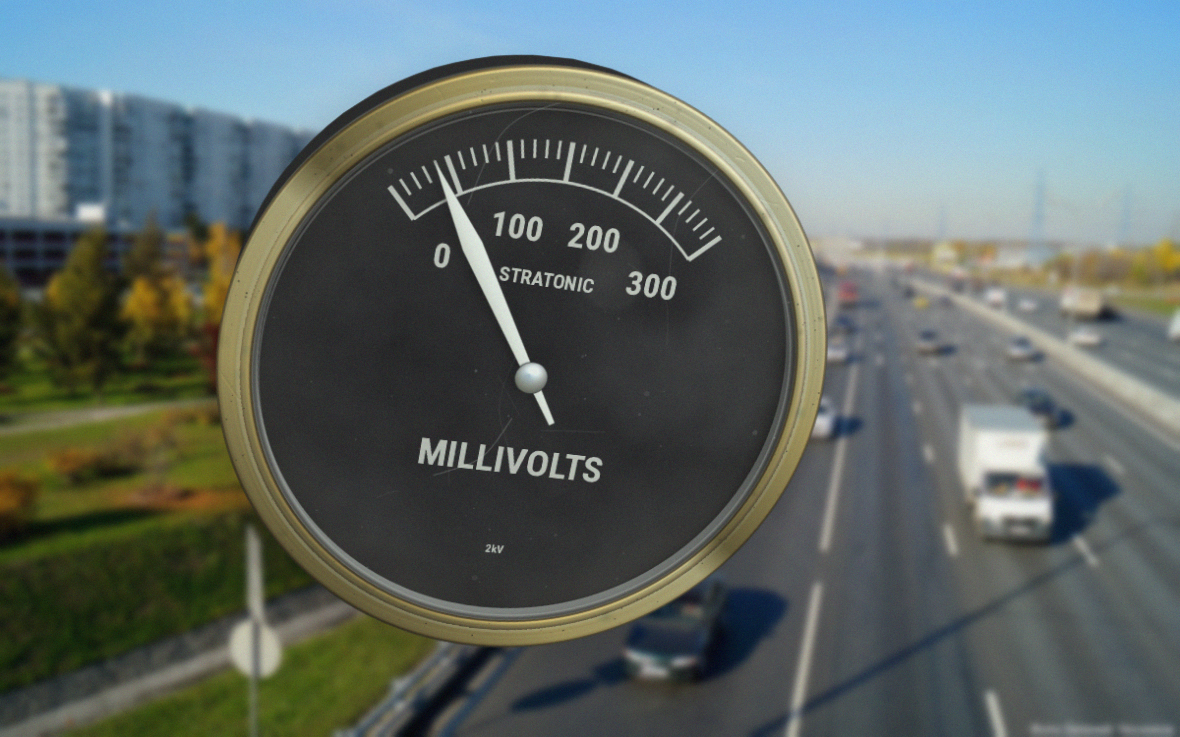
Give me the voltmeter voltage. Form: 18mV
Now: 40mV
